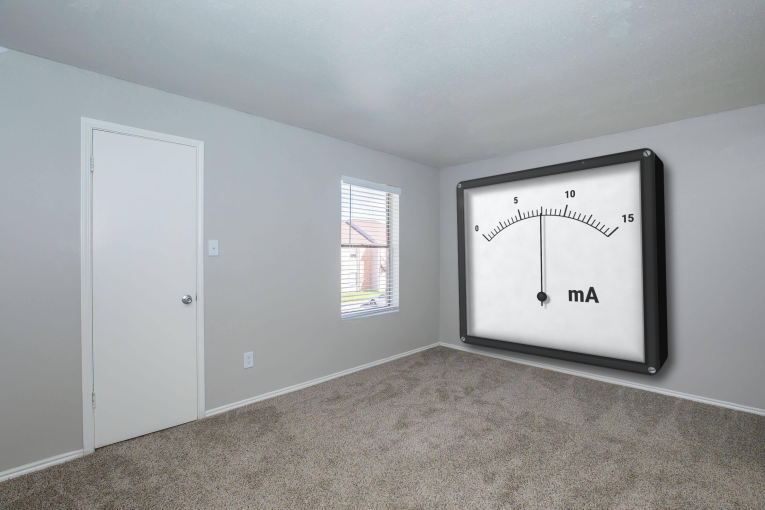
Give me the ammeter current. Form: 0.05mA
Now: 7.5mA
